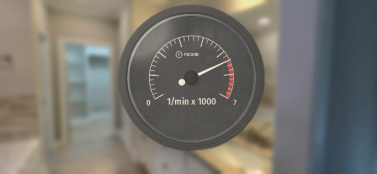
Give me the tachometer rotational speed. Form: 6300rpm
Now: 5400rpm
